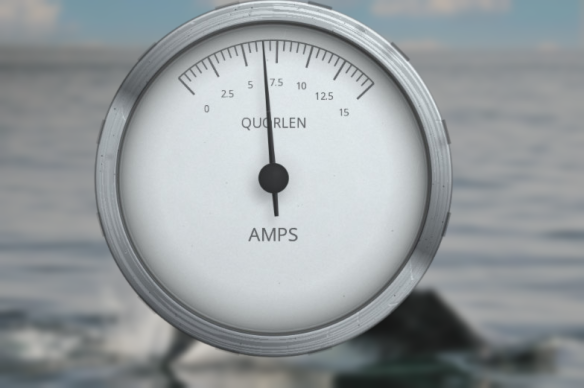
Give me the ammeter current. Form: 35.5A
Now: 6.5A
